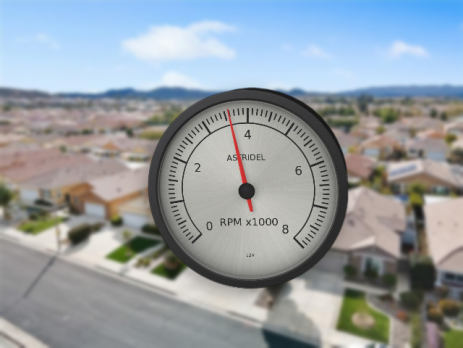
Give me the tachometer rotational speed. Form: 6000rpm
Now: 3600rpm
